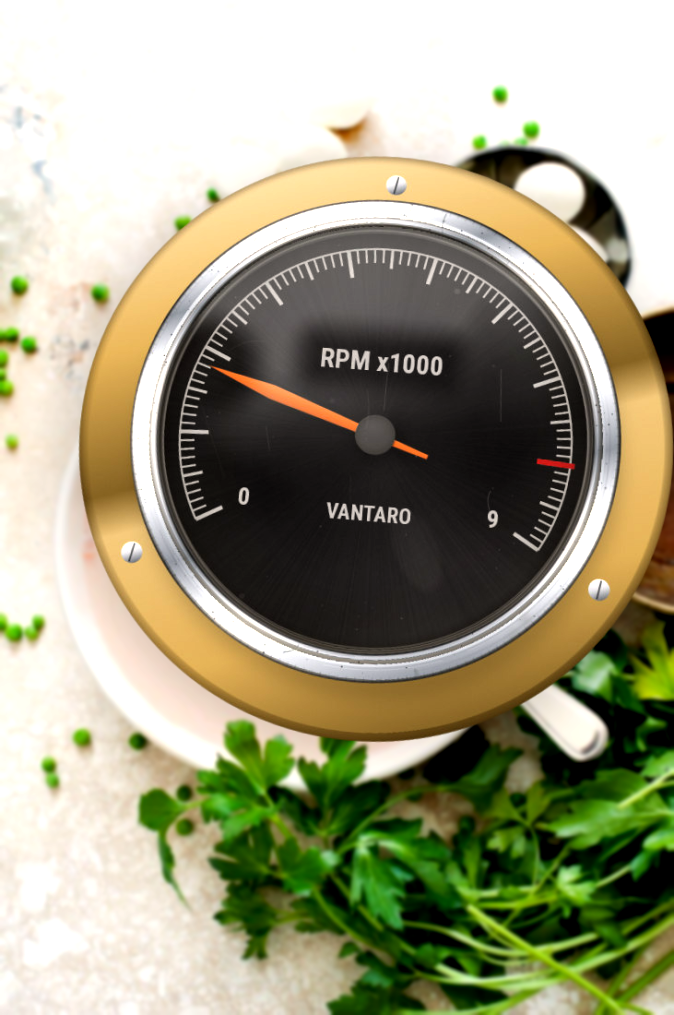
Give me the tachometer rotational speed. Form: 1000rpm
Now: 1800rpm
